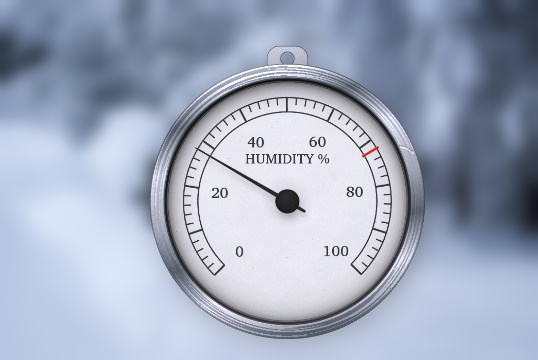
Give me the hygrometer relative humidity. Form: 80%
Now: 28%
